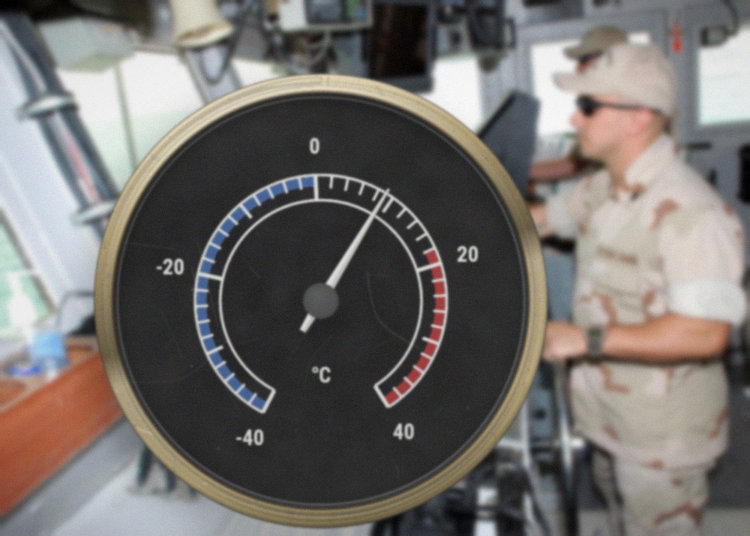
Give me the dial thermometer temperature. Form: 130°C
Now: 9°C
